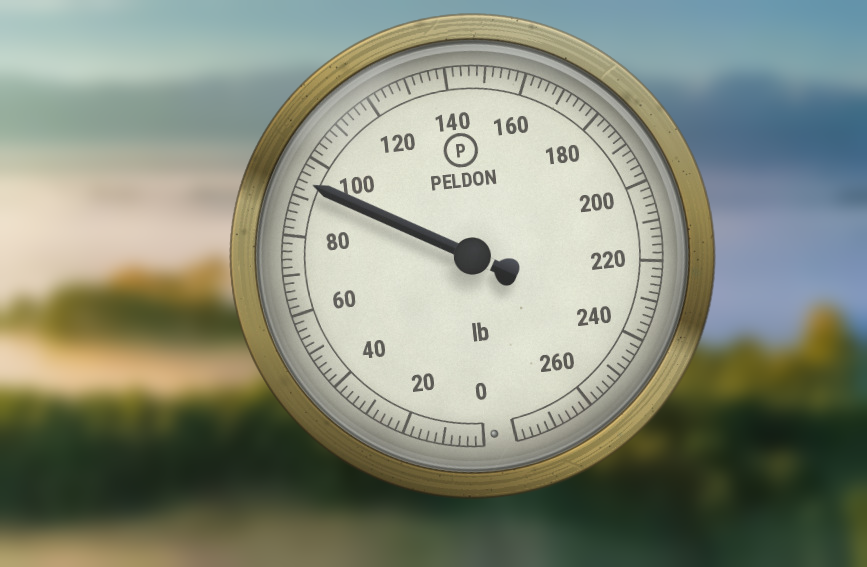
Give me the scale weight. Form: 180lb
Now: 94lb
